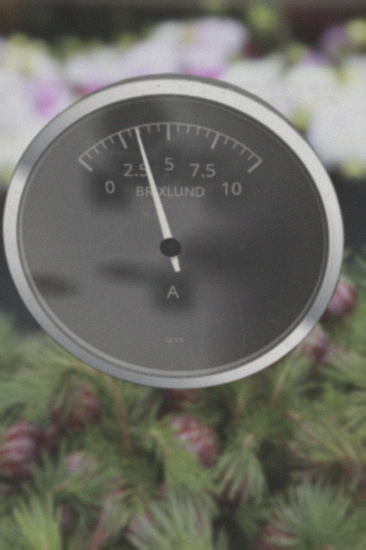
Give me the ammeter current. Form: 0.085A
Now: 3.5A
